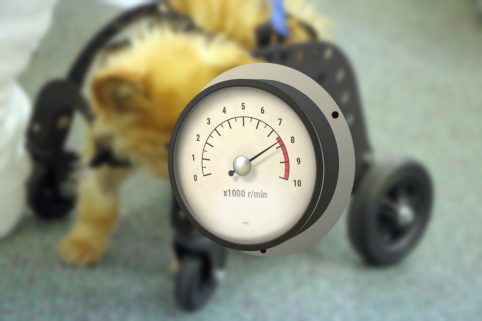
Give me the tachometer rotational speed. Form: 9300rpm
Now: 7750rpm
